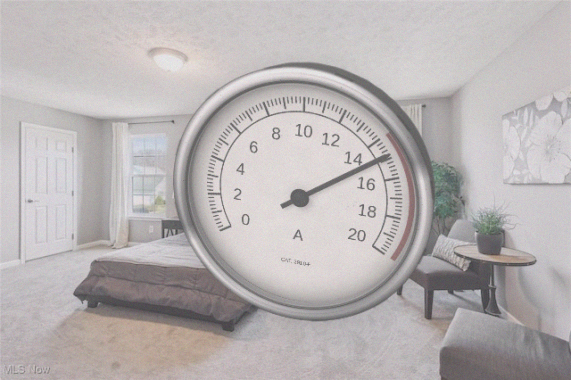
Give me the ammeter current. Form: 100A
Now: 14.8A
